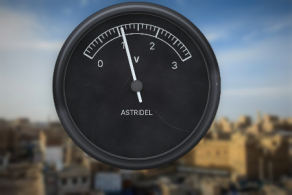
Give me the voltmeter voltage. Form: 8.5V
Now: 1.1V
